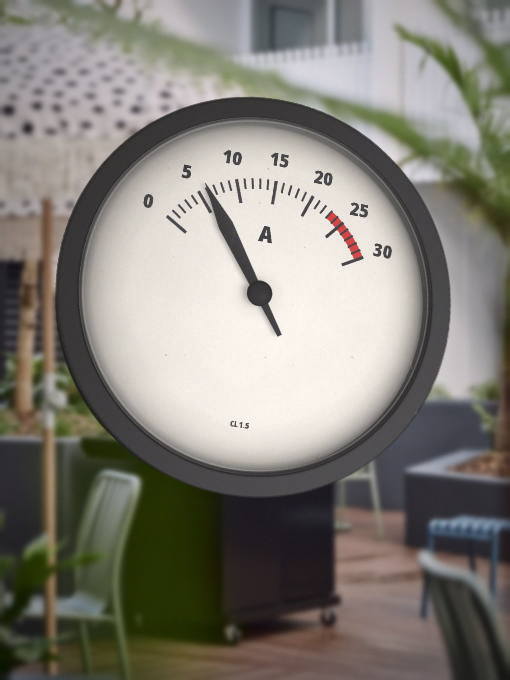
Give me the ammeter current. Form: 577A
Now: 6A
